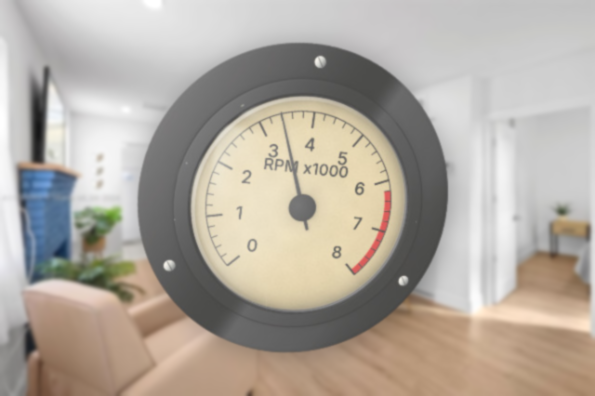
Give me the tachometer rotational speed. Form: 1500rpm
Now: 3400rpm
